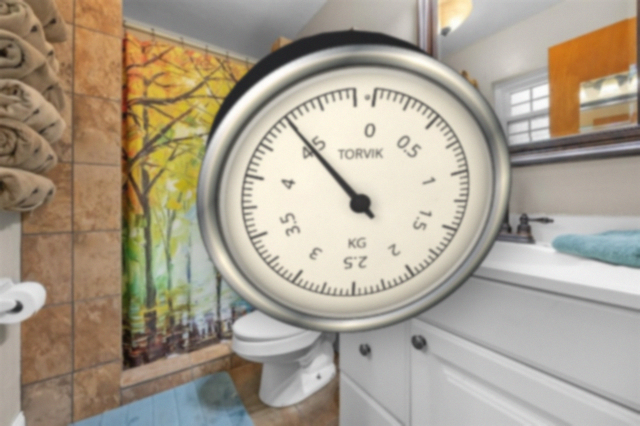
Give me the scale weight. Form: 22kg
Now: 4.5kg
